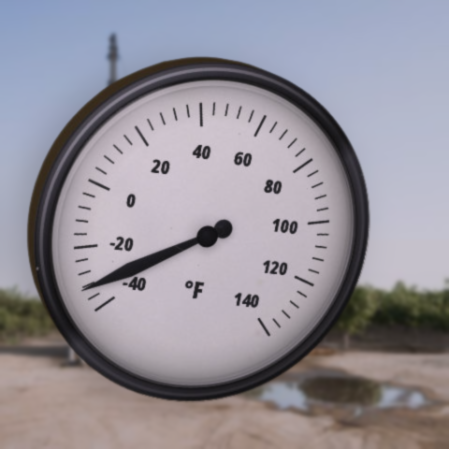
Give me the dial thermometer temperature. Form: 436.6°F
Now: -32°F
